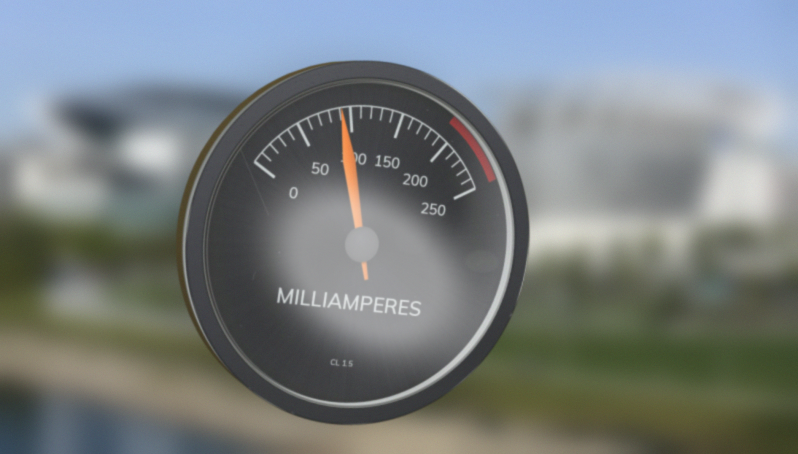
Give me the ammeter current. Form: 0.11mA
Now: 90mA
